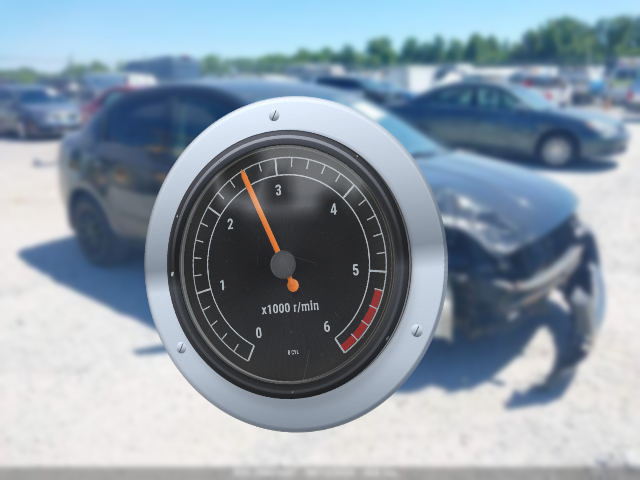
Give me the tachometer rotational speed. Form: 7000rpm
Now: 2600rpm
